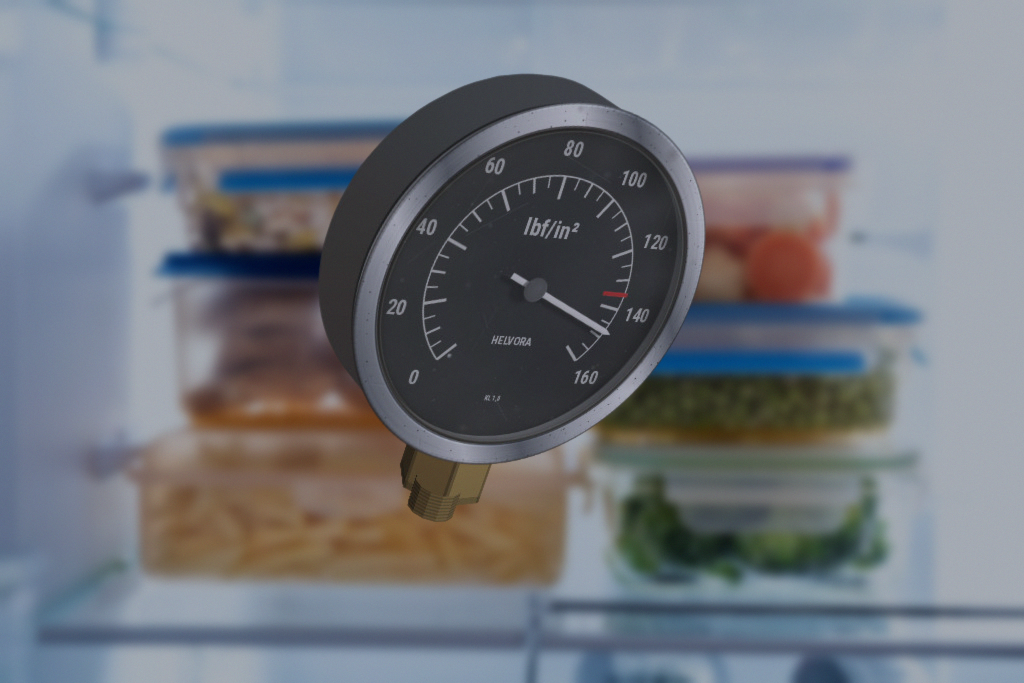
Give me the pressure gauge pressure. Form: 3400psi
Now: 147.5psi
